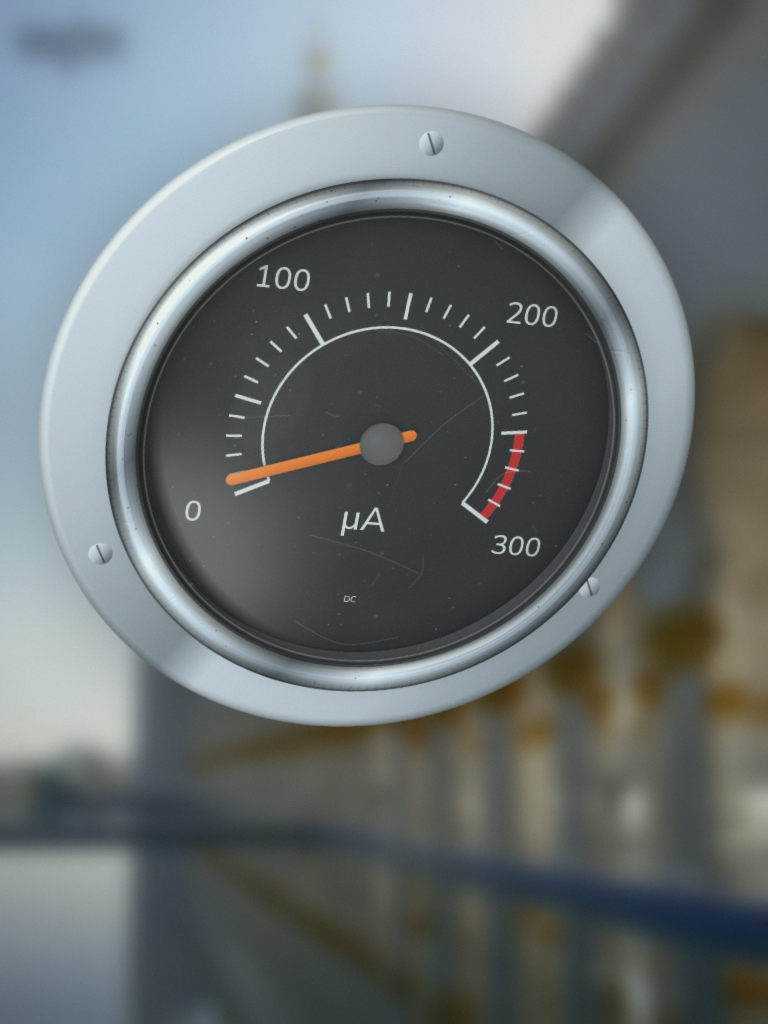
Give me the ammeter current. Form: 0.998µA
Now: 10µA
